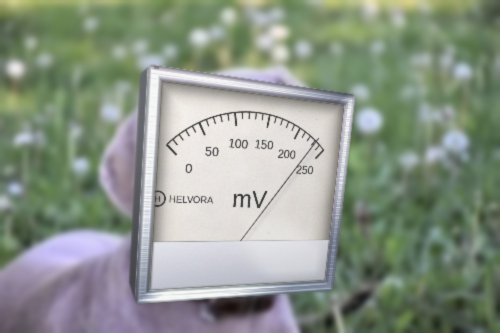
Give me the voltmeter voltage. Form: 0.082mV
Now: 230mV
